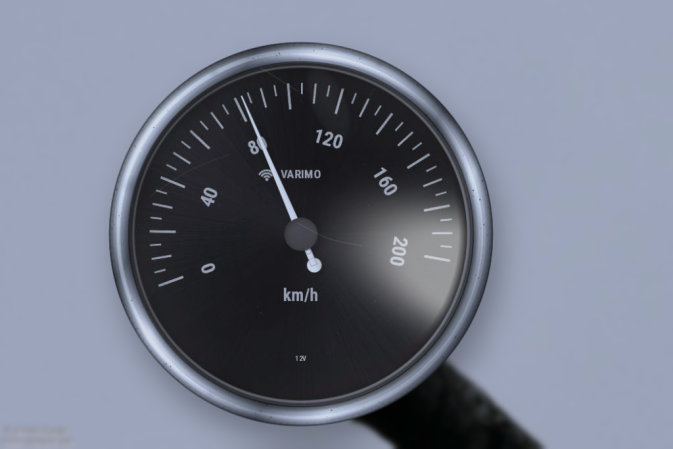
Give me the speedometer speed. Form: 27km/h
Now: 82.5km/h
